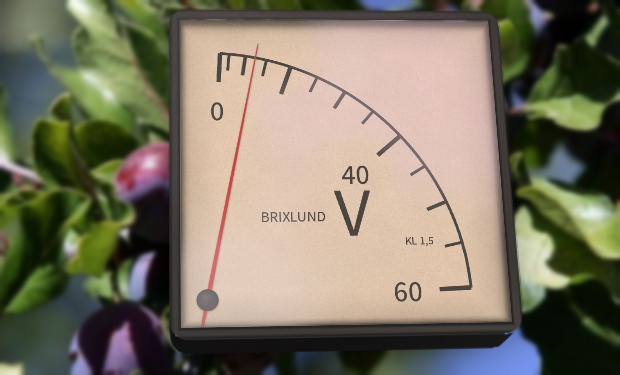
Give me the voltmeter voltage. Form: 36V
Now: 12.5V
